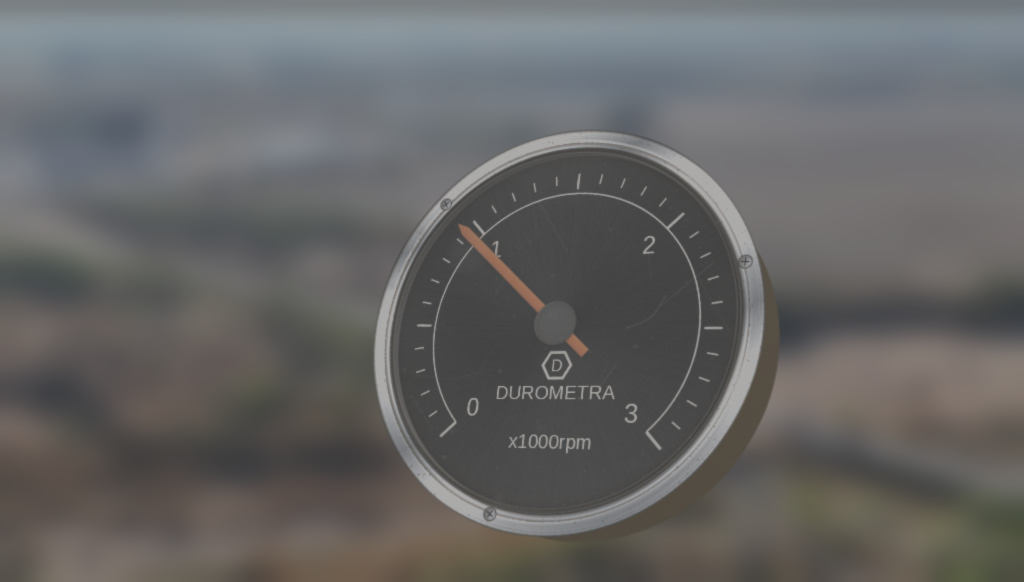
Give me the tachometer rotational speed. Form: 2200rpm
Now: 950rpm
